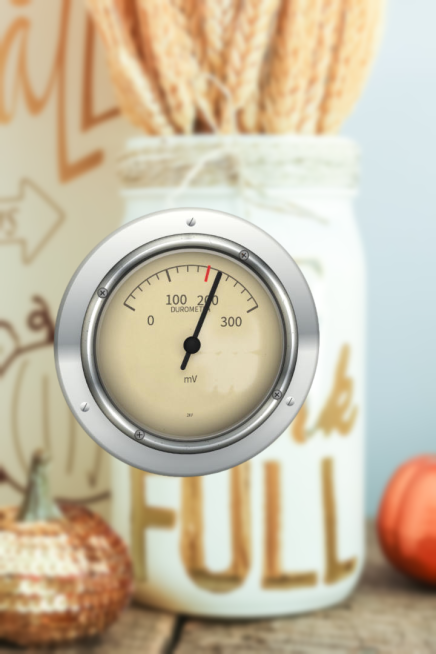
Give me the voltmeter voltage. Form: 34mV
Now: 200mV
